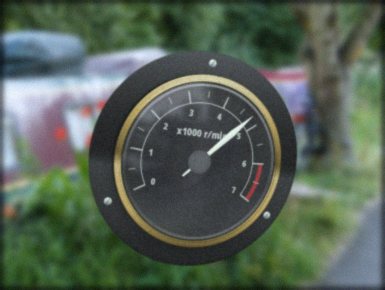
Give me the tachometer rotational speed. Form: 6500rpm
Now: 4750rpm
